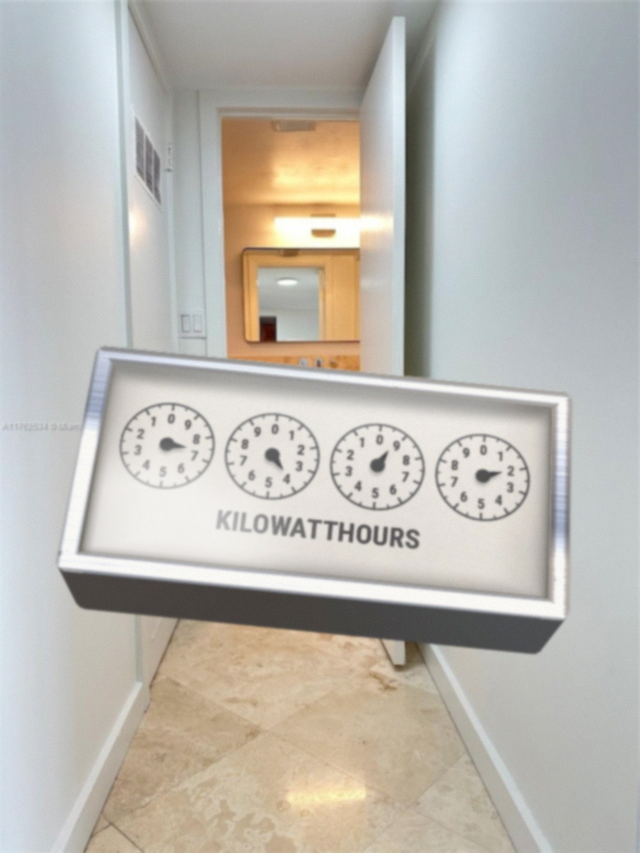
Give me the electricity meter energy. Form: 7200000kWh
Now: 7392kWh
